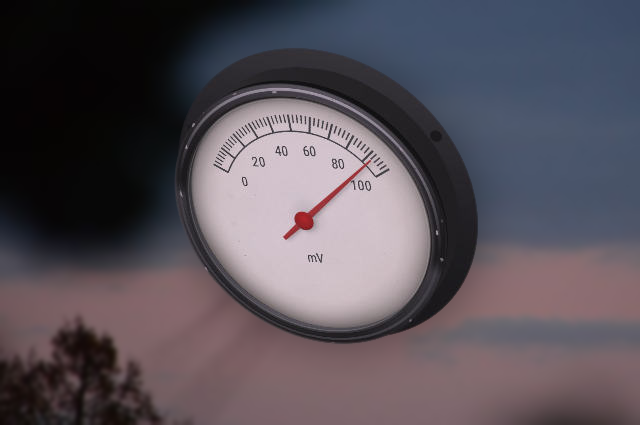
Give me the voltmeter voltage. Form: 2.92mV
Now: 92mV
